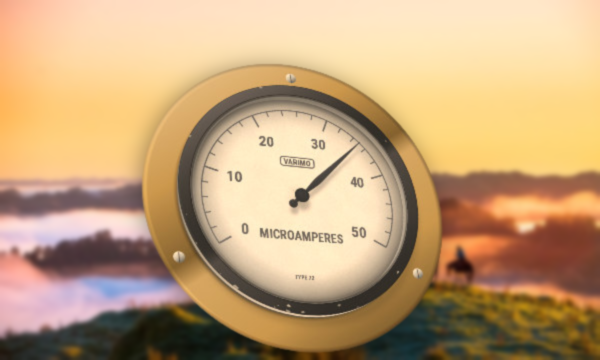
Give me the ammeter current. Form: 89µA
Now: 35µA
